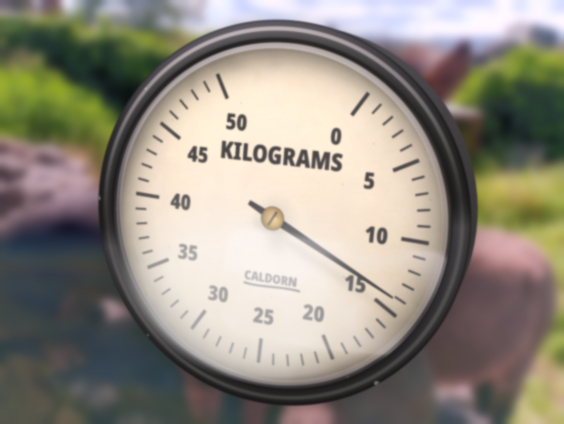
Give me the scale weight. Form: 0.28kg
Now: 14kg
